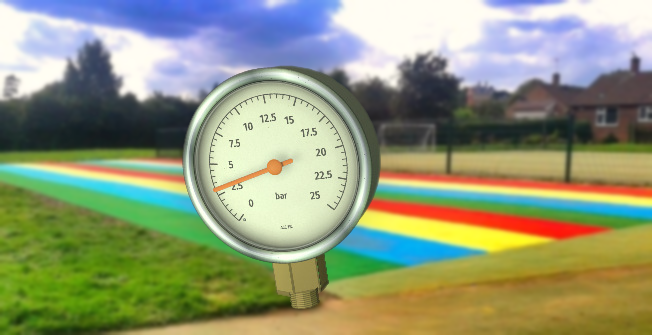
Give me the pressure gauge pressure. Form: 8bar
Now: 3bar
